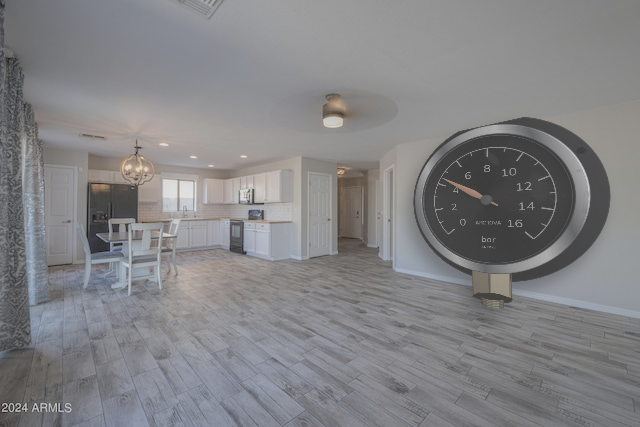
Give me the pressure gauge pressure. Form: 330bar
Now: 4.5bar
